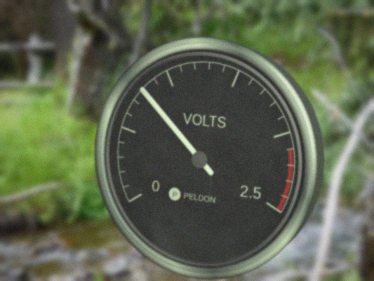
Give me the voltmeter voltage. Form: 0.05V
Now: 0.8V
